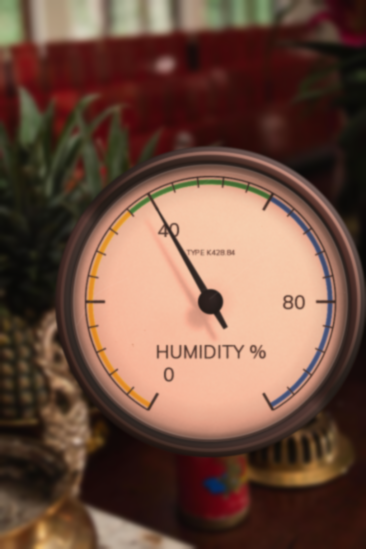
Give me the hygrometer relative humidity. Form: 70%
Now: 40%
